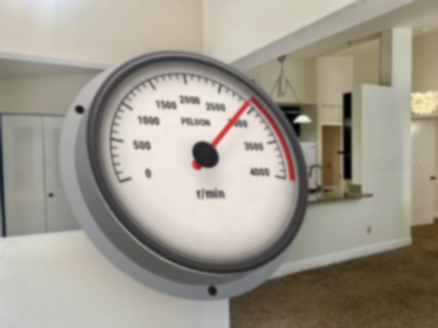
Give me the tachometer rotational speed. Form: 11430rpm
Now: 2900rpm
